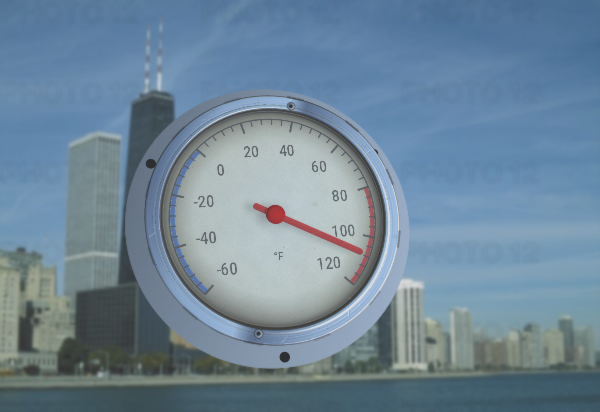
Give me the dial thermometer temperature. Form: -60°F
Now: 108°F
